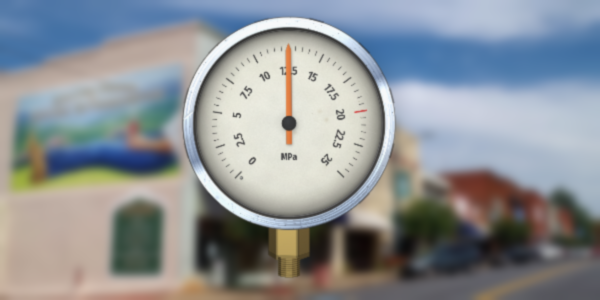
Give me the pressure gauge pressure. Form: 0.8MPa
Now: 12.5MPa
